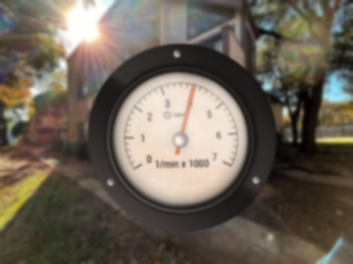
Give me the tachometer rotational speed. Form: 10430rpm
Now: 4000rpm
